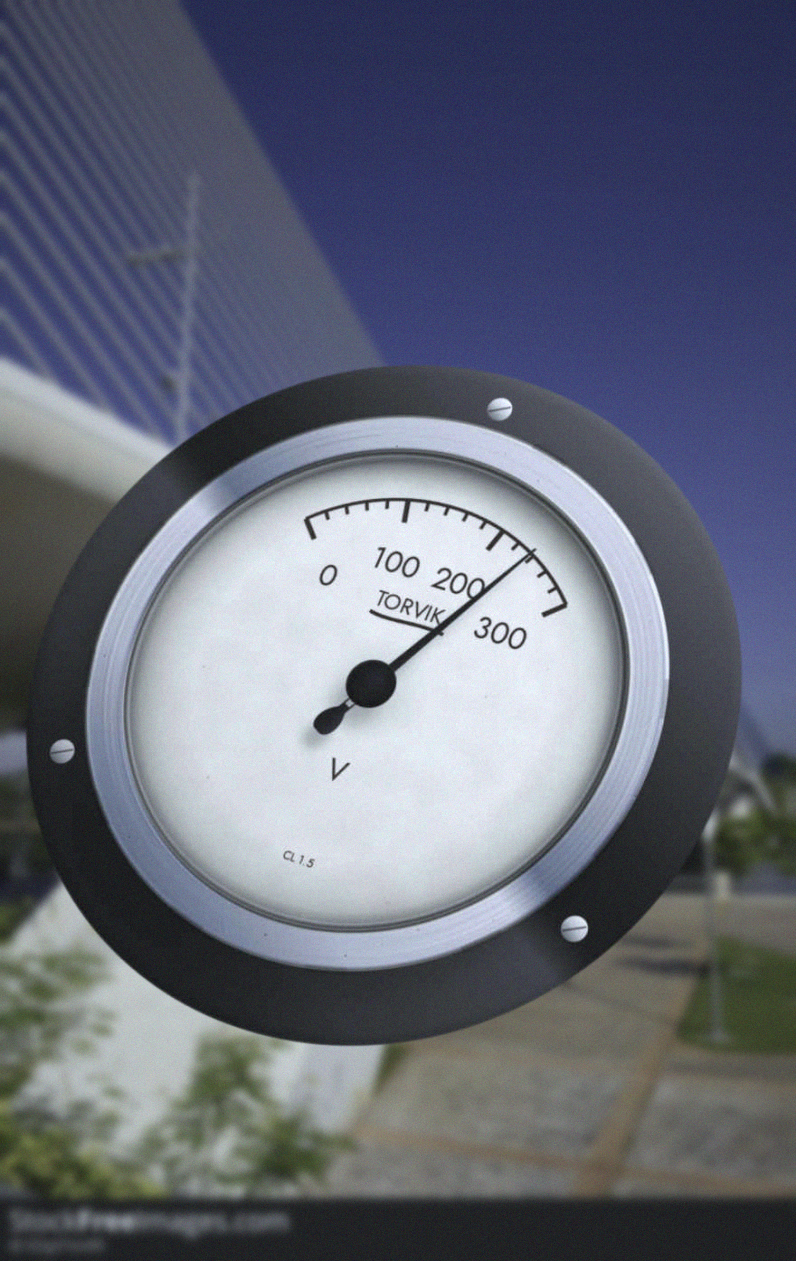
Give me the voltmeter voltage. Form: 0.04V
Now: 240V
